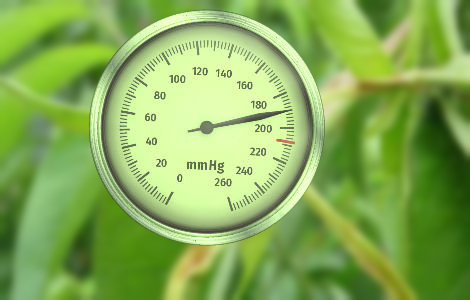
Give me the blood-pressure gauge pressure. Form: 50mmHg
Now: 190mmHg
